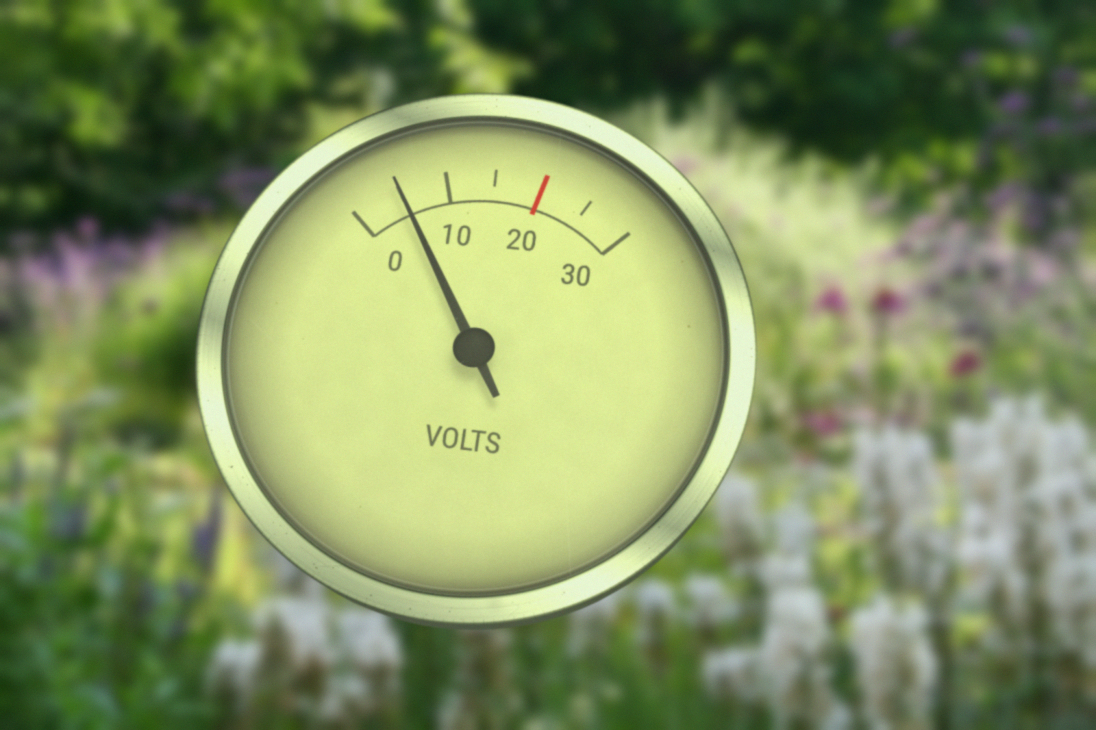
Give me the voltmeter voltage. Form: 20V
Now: 5V
